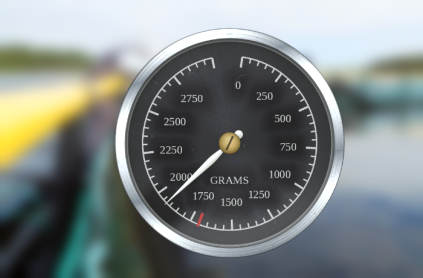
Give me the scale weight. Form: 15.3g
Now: 1925g
